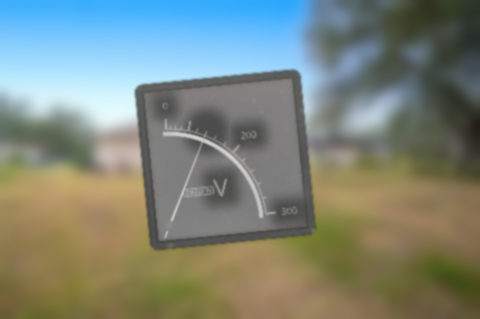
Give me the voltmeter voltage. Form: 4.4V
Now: 140V
